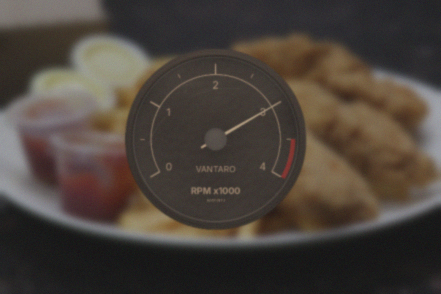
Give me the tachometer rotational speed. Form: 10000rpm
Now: 3000rpm
